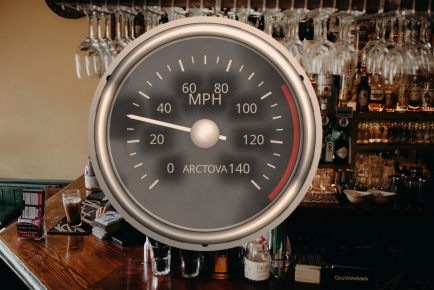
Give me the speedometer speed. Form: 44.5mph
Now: 30mph
